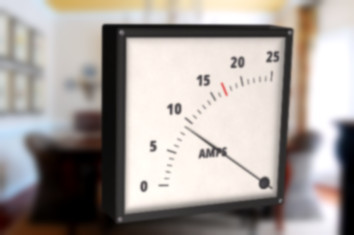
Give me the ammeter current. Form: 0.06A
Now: 9A
